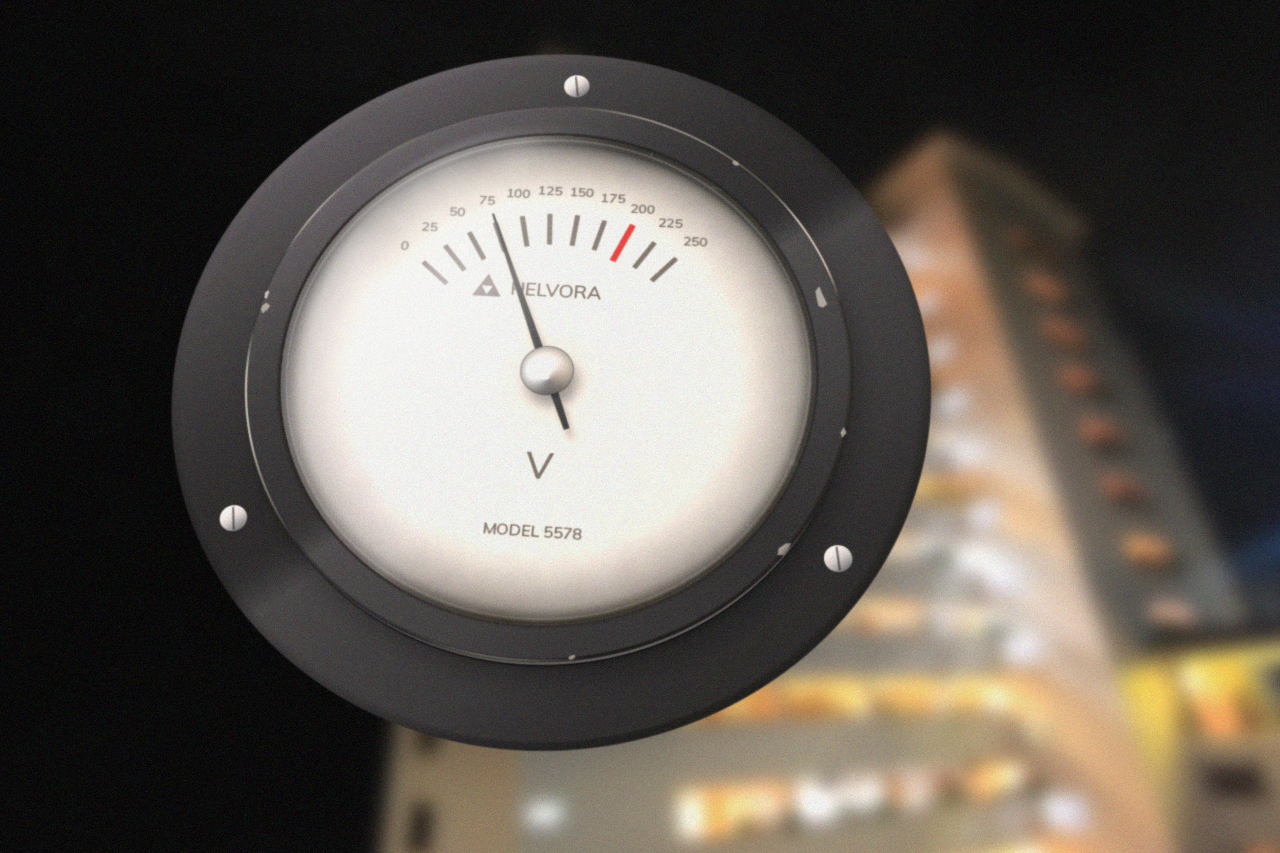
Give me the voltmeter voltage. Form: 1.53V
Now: 75V
